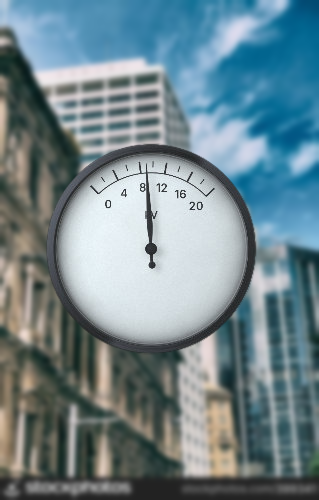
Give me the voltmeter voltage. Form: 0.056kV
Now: 9kV
